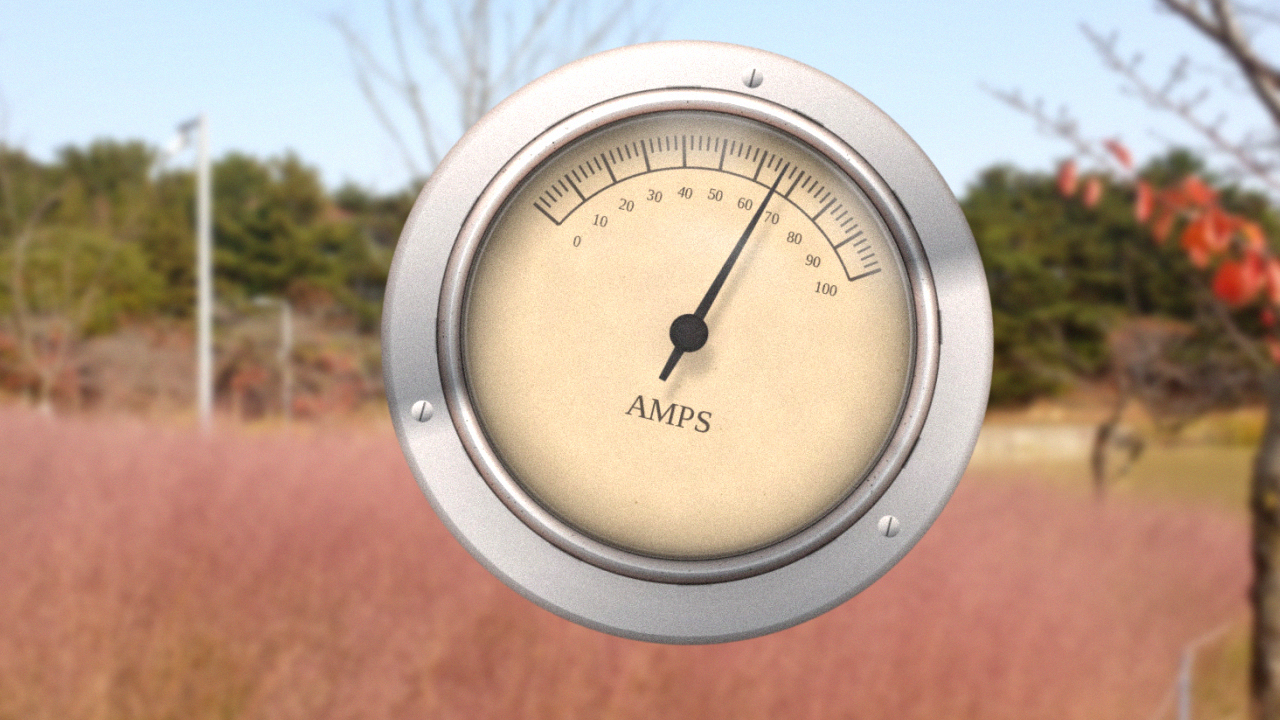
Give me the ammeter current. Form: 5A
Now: 66A
